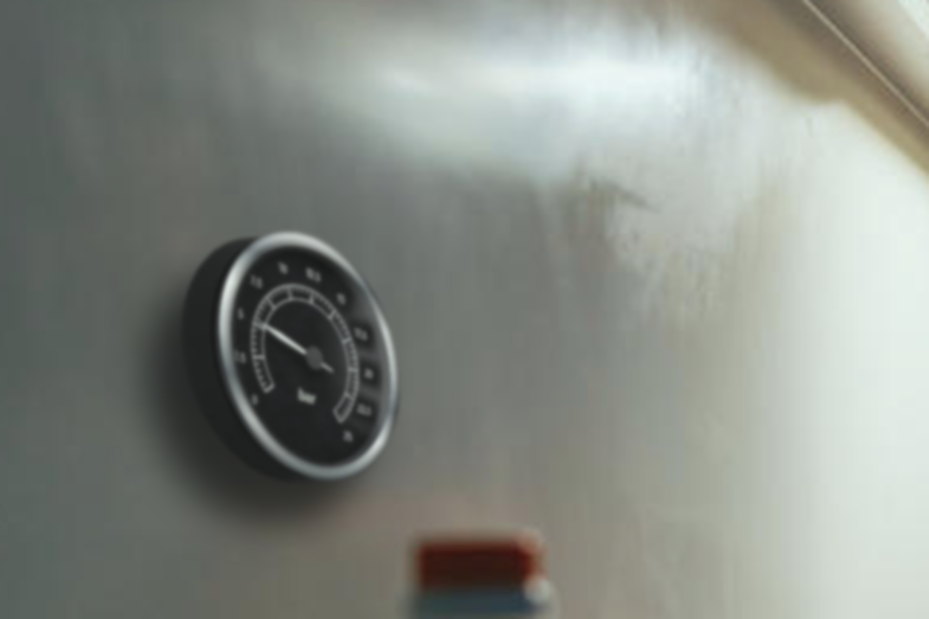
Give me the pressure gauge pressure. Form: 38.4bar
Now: 5bar
